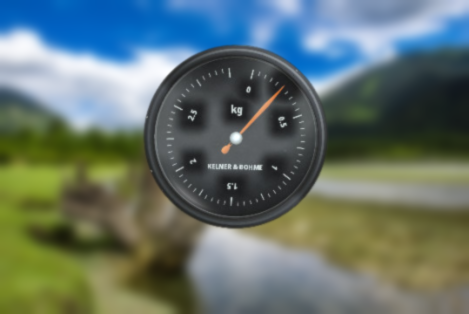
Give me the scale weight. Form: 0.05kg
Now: 0.25kg
